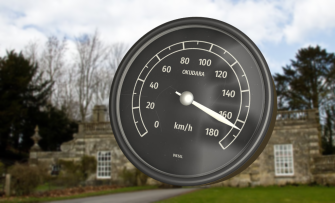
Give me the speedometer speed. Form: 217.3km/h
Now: 165km/h
